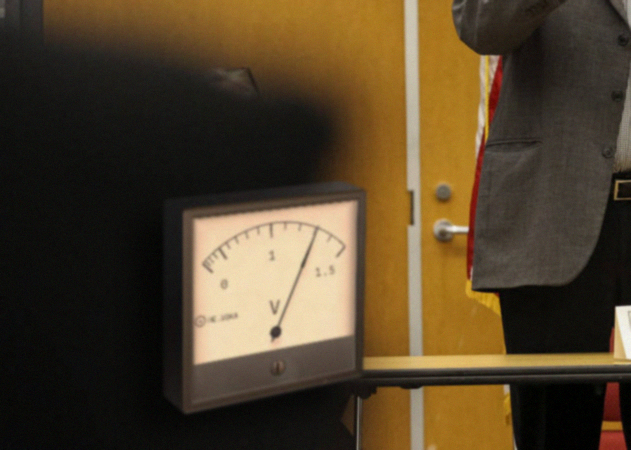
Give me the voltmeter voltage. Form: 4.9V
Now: 1.3V
